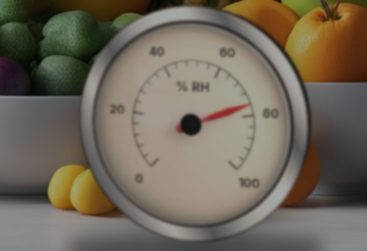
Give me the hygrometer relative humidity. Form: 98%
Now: 76%
